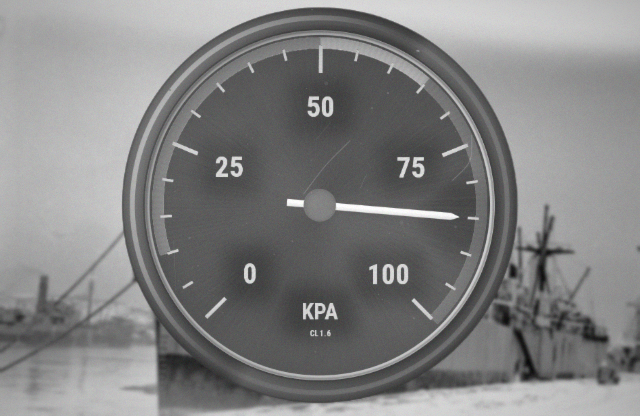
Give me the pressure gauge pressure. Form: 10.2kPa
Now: 85kPa
